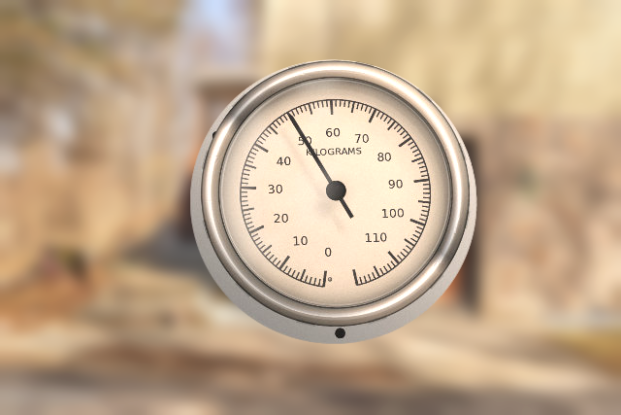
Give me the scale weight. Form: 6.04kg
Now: 50kg
